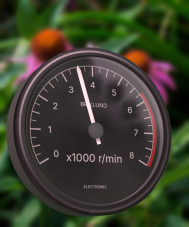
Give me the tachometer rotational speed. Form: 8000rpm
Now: 3500rpm
